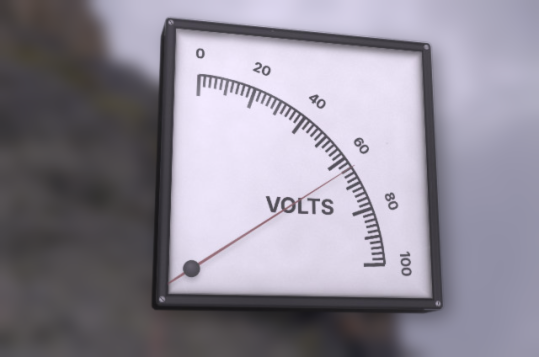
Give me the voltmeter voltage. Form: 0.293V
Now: 64V
